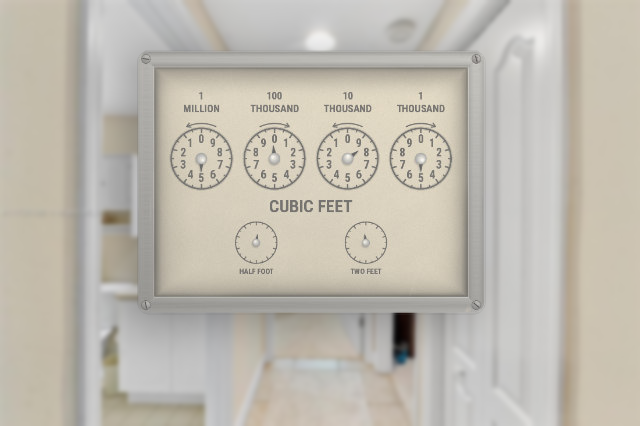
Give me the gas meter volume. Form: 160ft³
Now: 498500ft³
